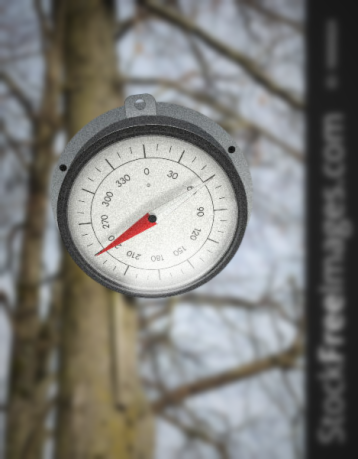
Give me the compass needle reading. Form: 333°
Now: 240°
